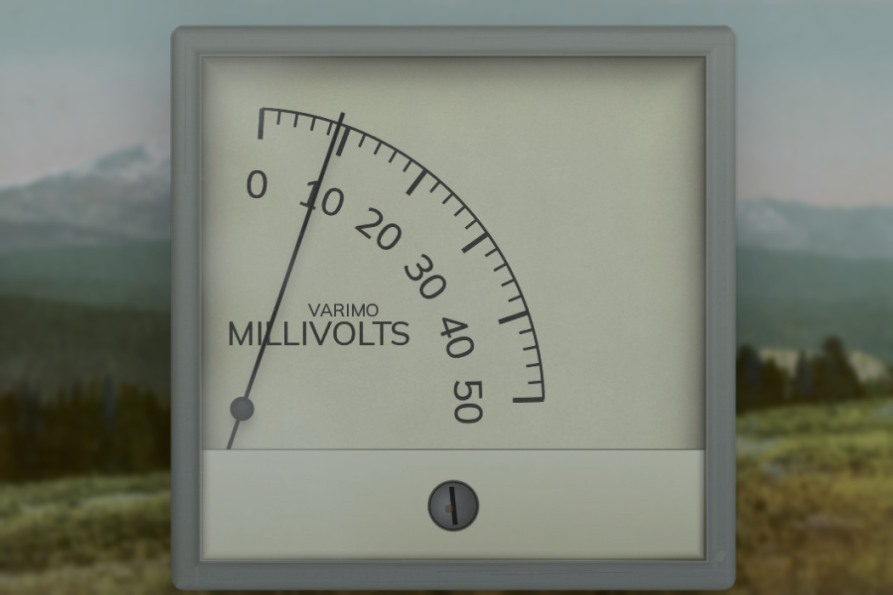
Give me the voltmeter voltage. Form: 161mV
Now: 9mV
